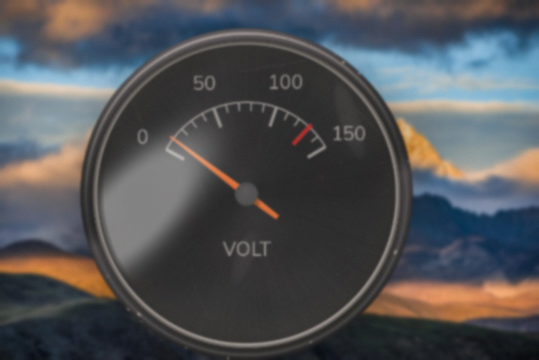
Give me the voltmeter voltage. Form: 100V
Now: 10V
